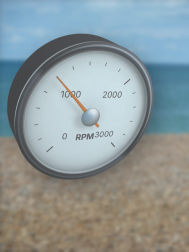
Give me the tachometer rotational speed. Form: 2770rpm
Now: 1000rpm
